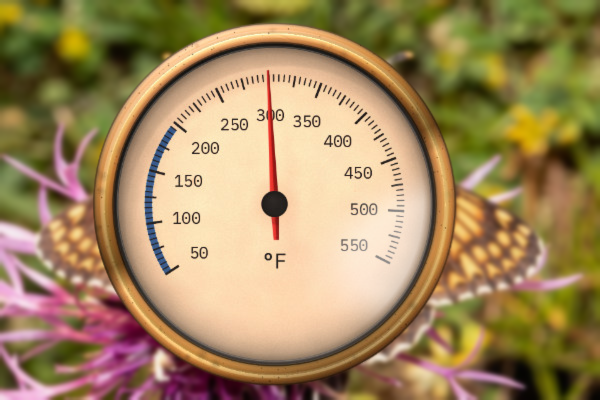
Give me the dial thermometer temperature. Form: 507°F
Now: 300°F
